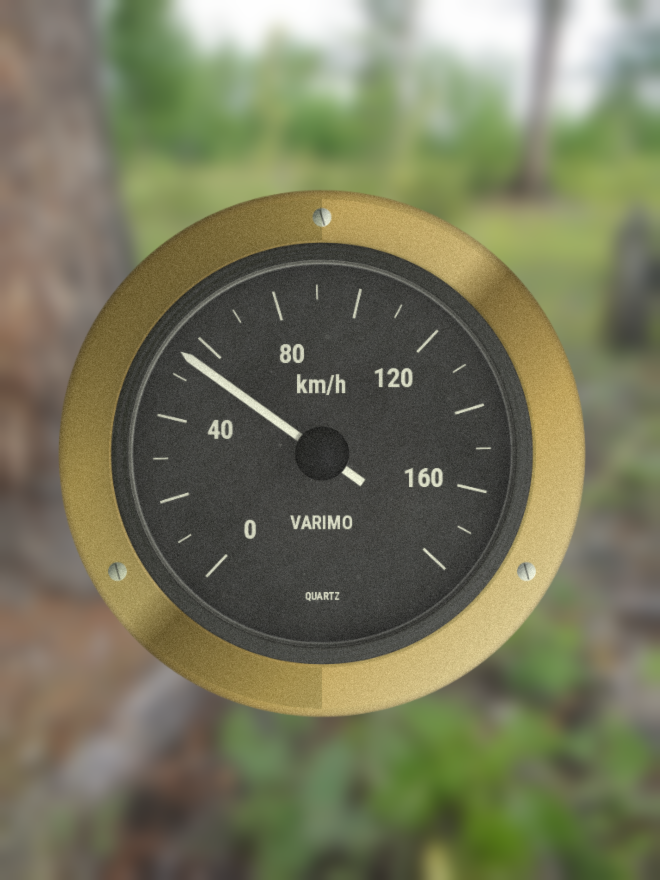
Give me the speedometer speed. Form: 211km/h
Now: 55km/h
